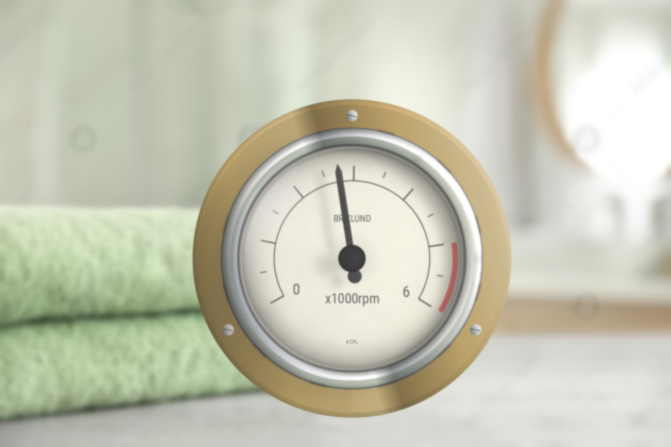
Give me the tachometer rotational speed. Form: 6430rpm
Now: 2750rpm
